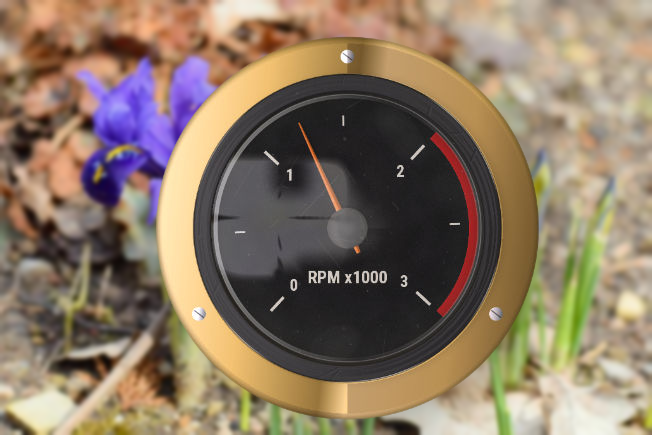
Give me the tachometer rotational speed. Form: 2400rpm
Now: 1250rpm
